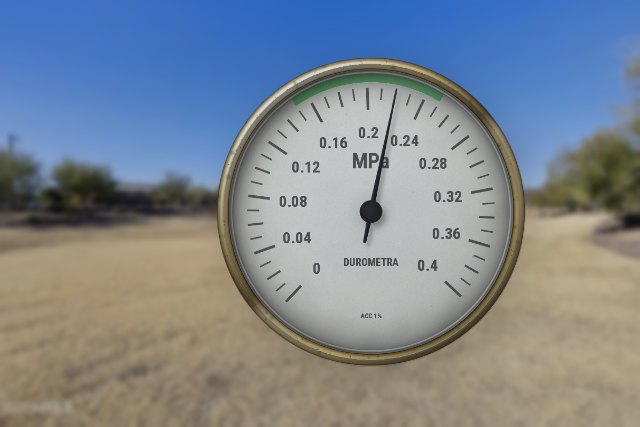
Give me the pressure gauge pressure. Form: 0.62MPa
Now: 0.22MPa
